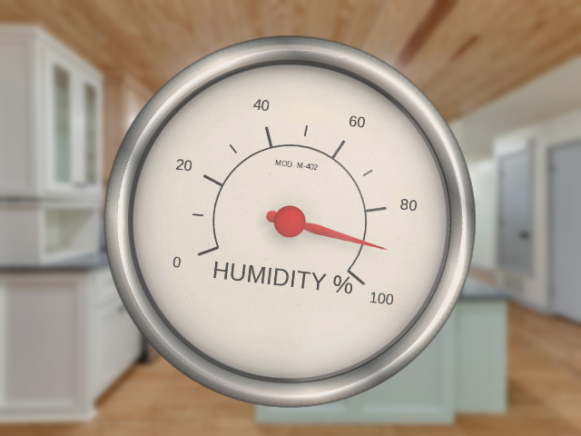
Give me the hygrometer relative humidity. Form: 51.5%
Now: 90%
